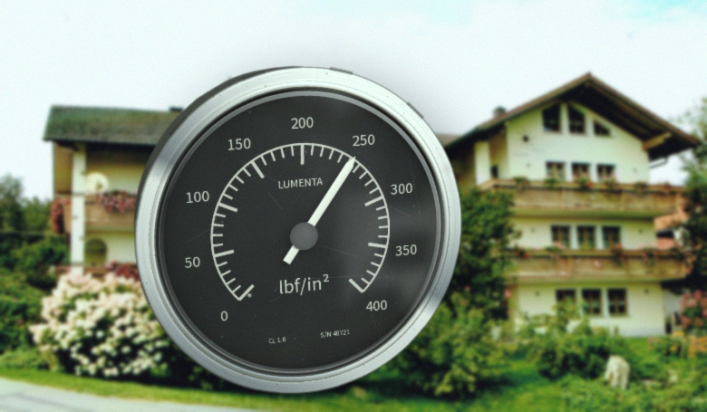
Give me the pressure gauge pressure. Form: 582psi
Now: 250psi
